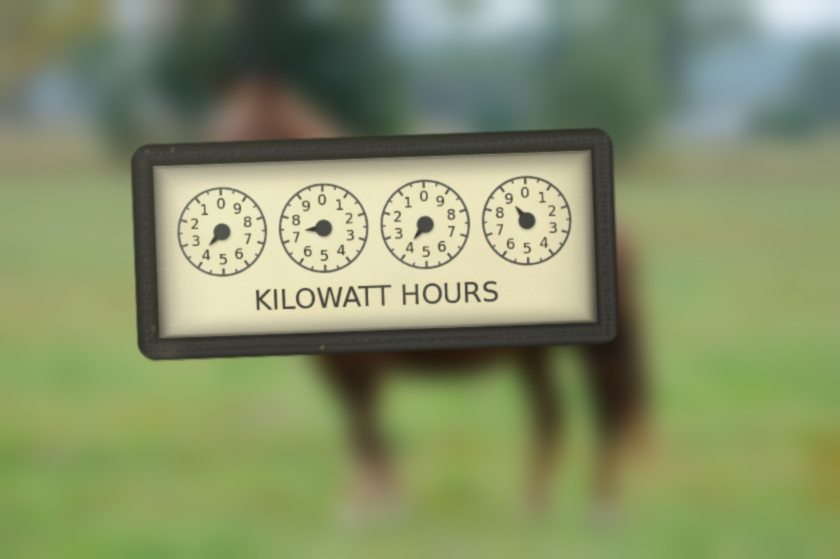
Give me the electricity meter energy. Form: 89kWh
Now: 3739kWh
